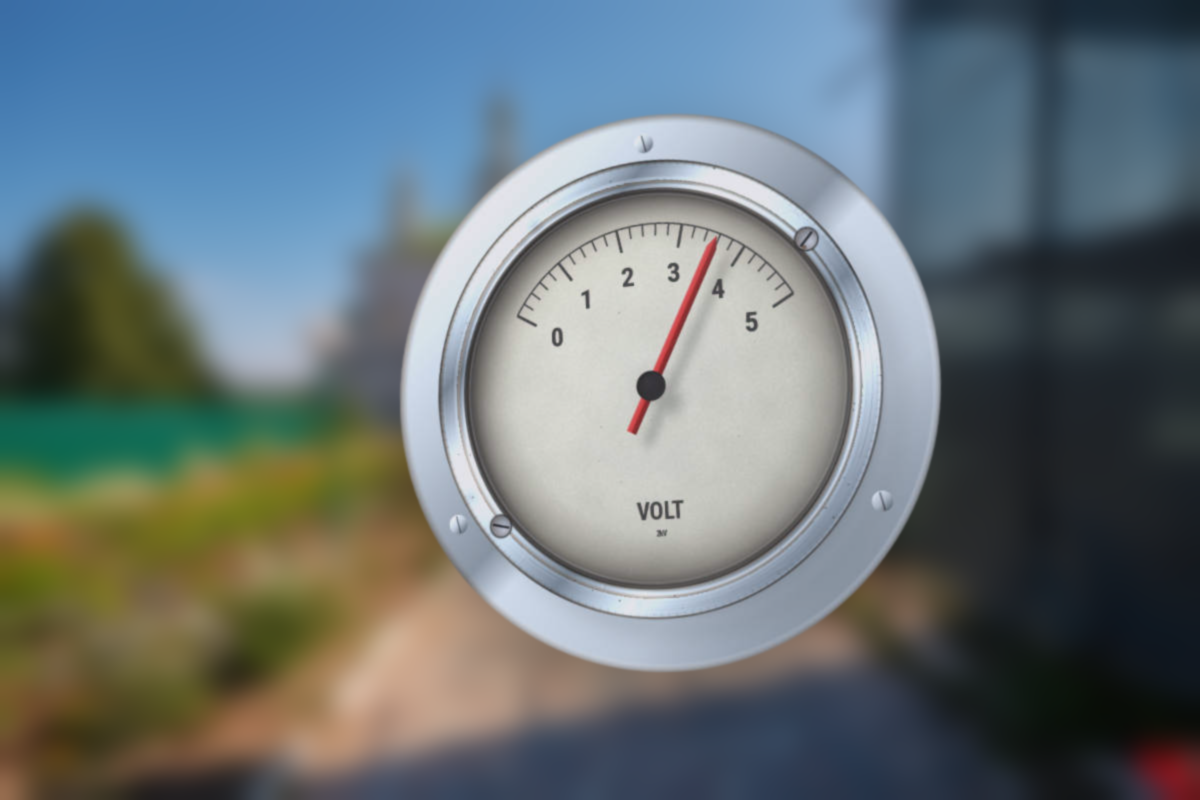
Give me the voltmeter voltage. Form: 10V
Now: 3.6V
